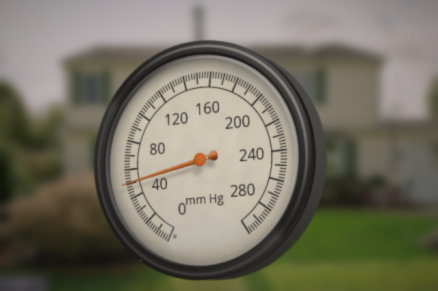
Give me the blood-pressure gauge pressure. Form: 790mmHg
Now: 50mmHg
